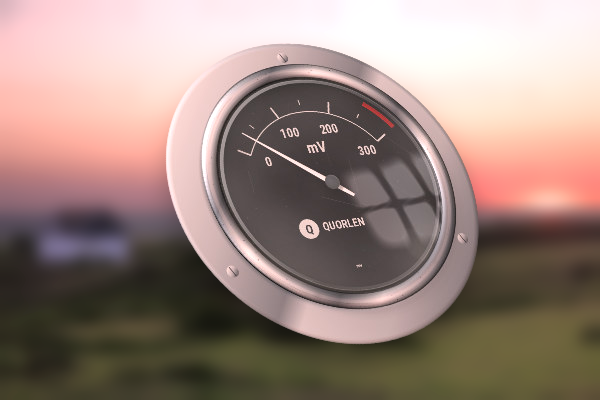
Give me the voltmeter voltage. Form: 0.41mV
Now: 25mV
